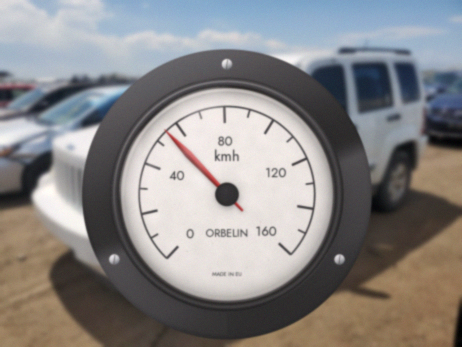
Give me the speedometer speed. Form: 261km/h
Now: 55km/h
